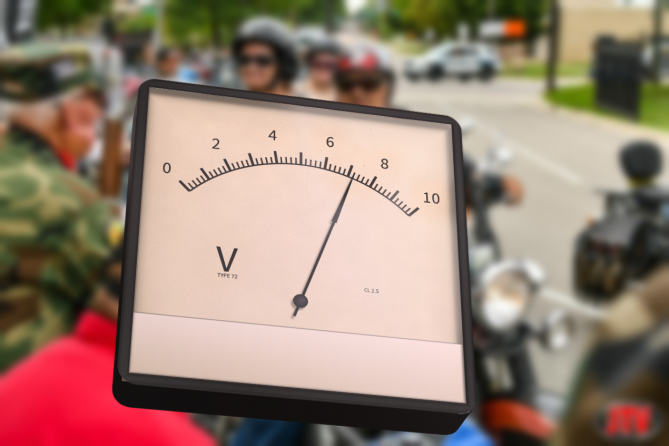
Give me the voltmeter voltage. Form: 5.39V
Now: 7.2V
